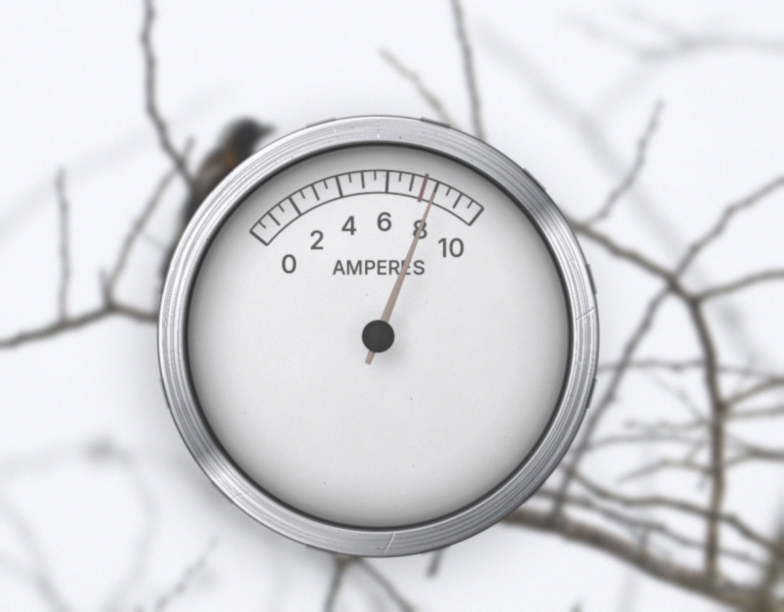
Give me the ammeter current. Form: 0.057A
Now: 8A
